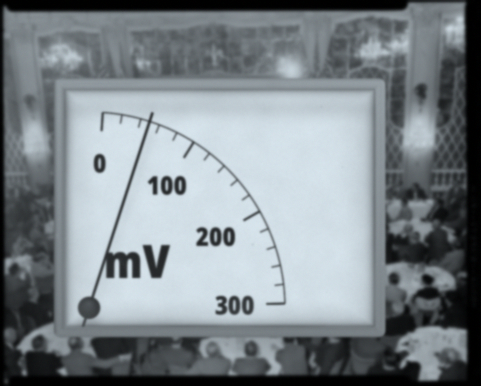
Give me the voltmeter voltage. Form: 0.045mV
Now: 50mV
